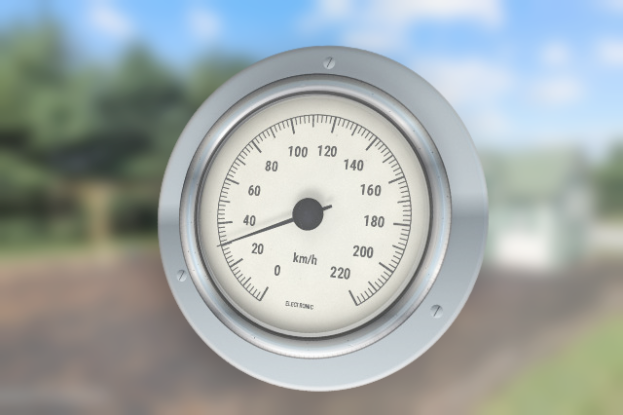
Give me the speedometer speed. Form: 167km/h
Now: 30km/h
